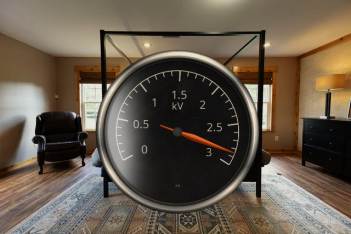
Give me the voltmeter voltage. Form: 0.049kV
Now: 2.85kV
